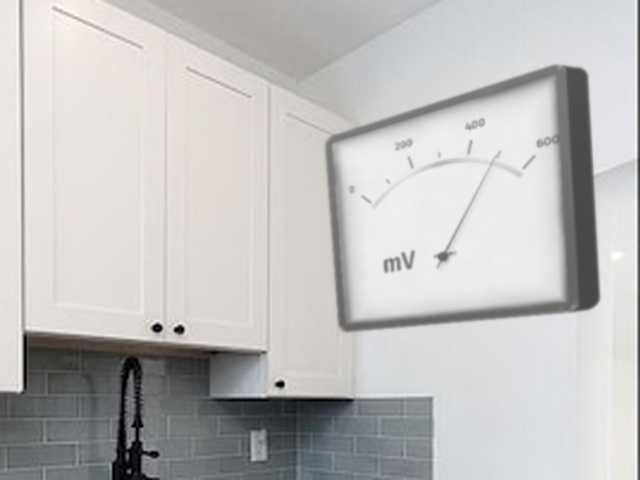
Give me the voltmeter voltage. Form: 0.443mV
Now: 500mV
